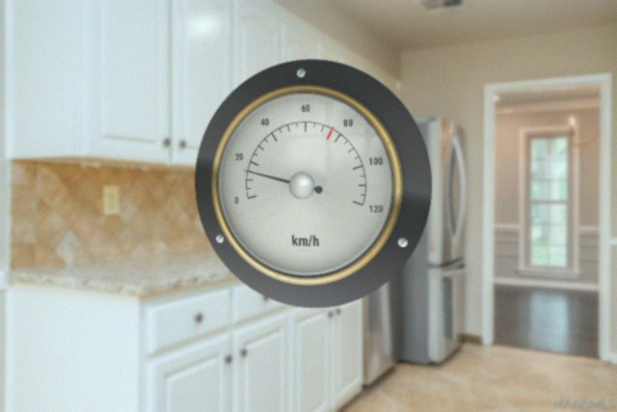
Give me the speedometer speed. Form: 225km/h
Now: 15km/h
